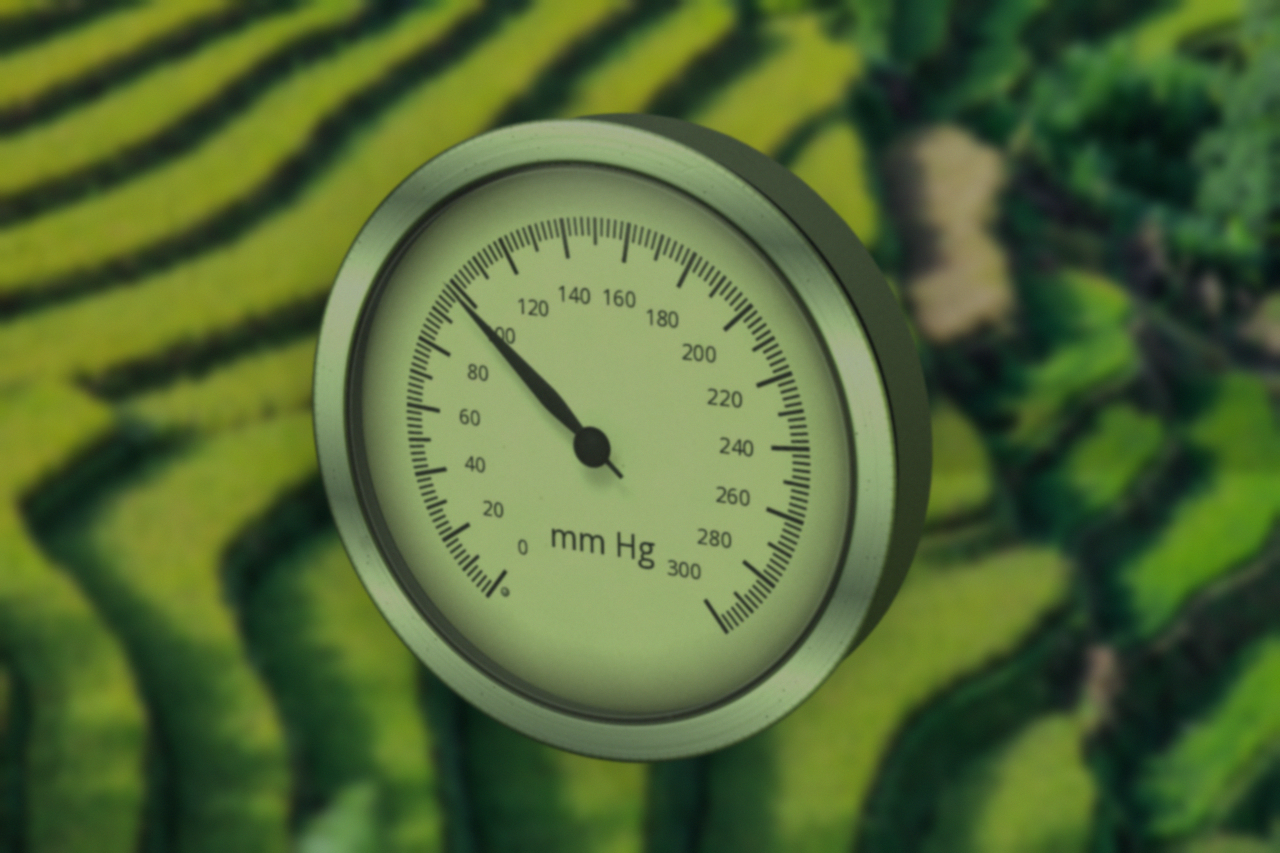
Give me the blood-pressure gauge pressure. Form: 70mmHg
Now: 100mmHg
